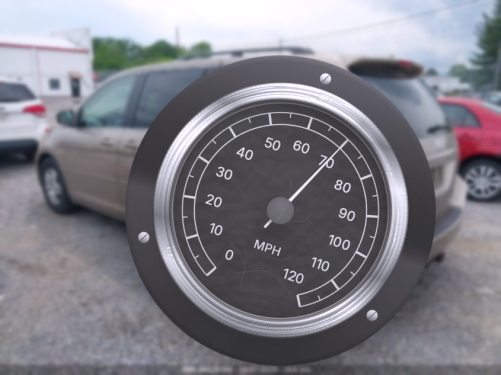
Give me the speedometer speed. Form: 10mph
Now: 70mph
